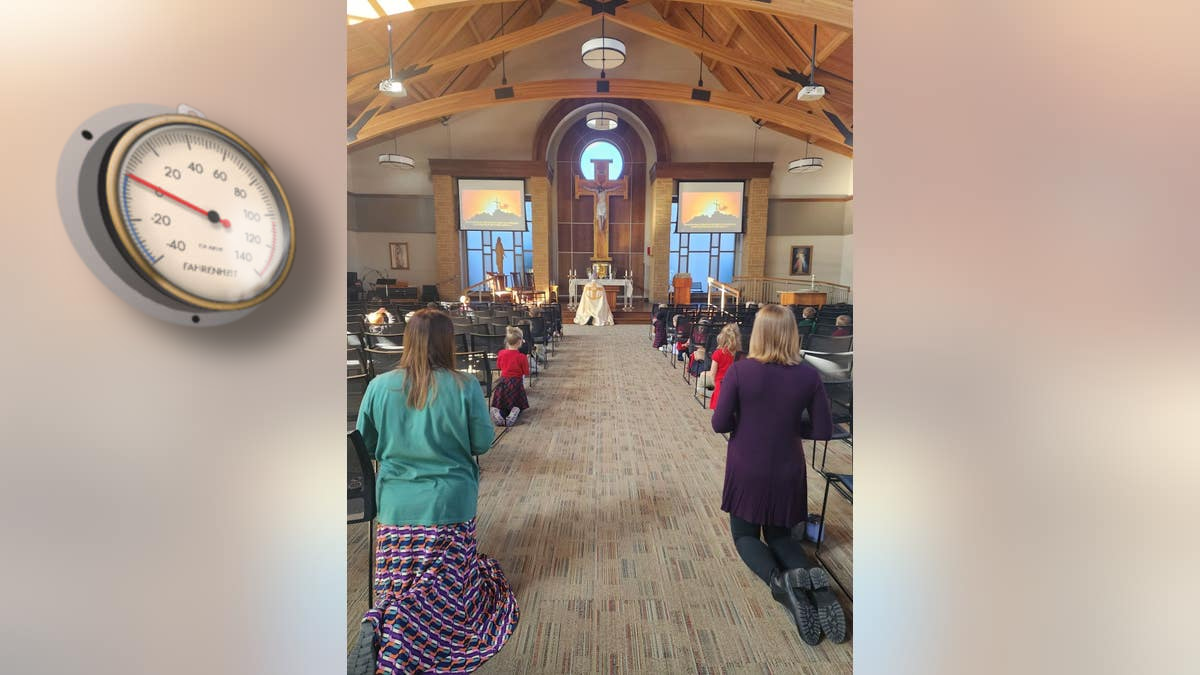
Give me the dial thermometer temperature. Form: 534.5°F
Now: 0°F
